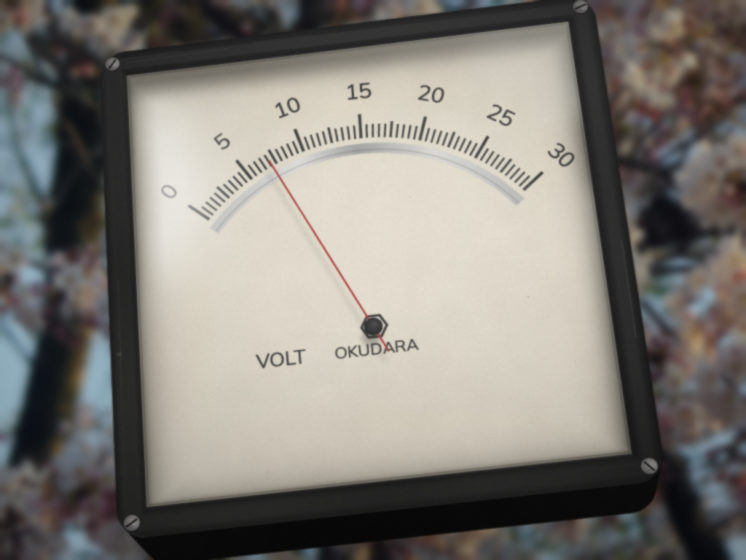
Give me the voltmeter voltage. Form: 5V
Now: 7V
